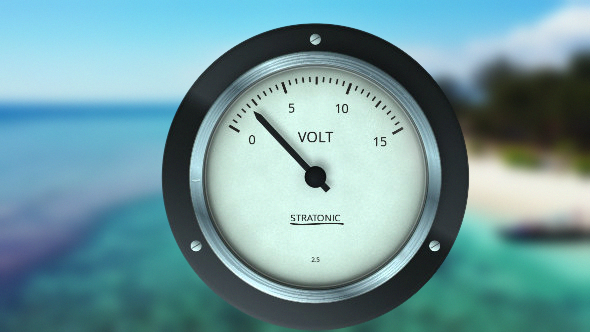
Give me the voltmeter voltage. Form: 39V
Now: 2V
